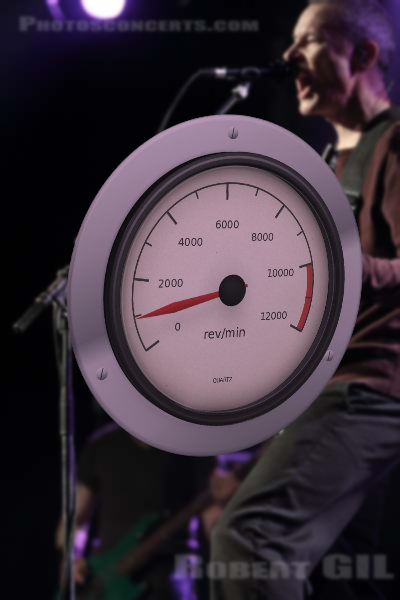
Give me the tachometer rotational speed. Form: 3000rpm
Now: 1000rpm
